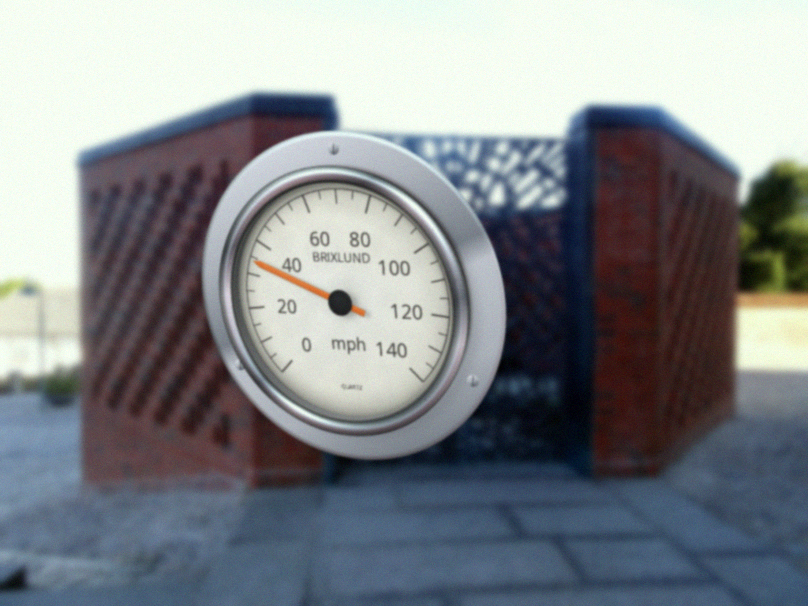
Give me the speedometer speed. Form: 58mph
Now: 35mph
